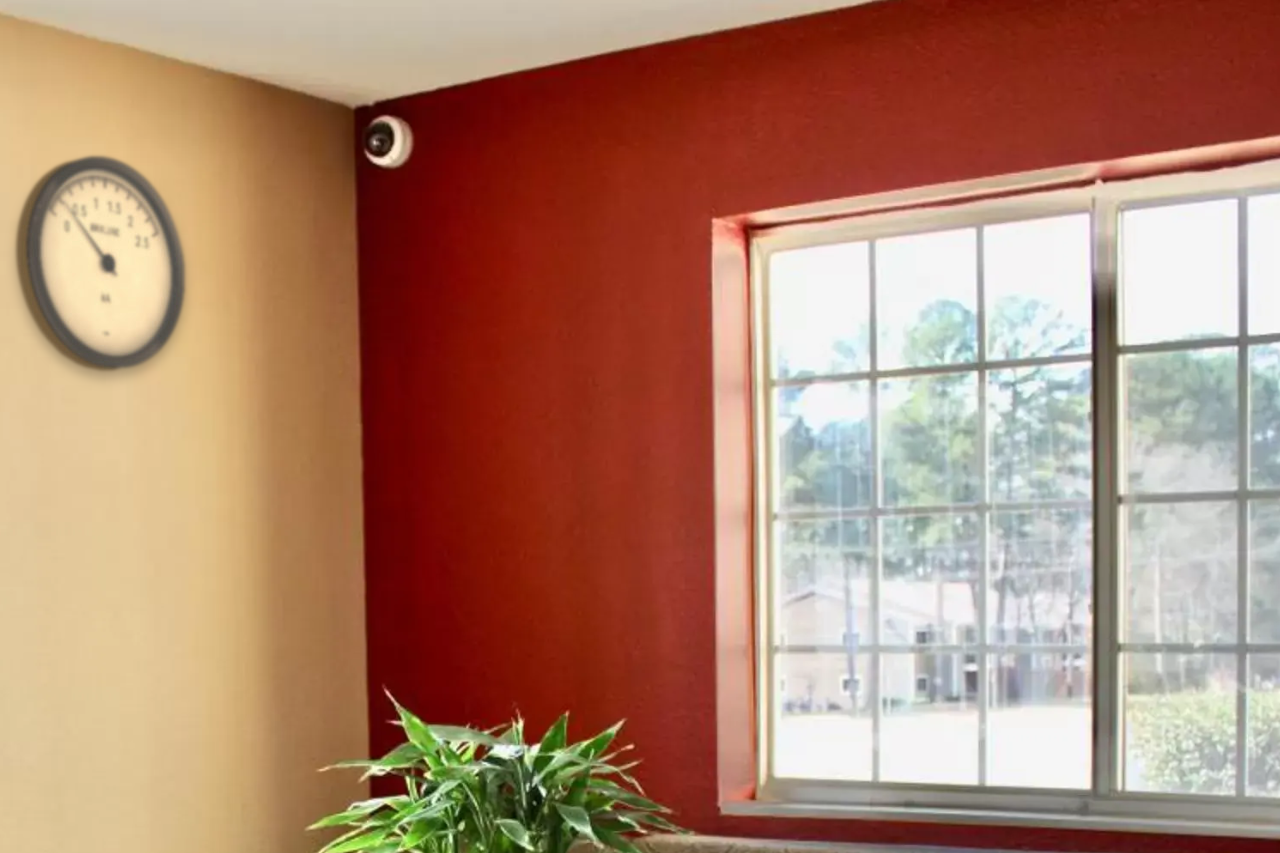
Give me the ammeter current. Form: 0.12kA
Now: 0.25kA
